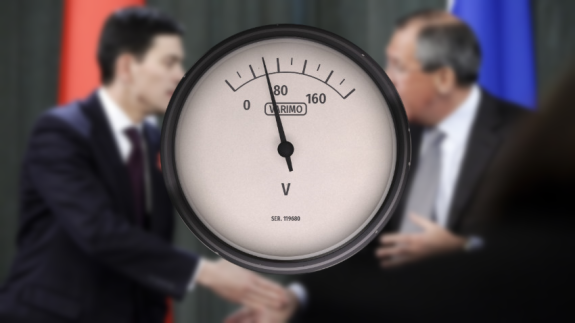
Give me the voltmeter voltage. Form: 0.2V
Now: 60V
